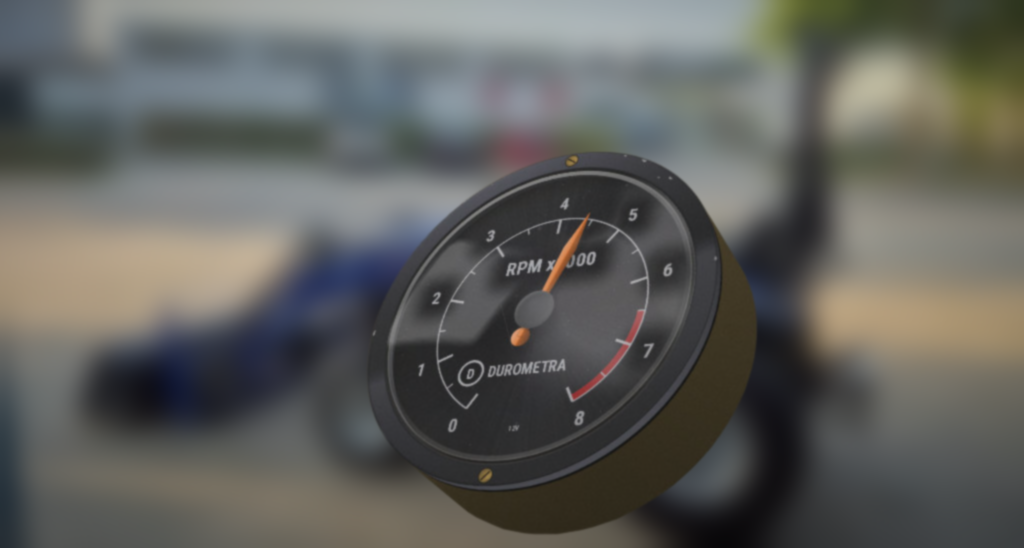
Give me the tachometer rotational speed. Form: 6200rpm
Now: 4500rpm
